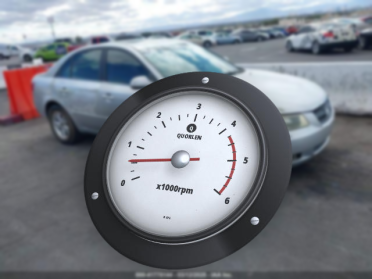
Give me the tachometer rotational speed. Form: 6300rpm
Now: 500rpm
